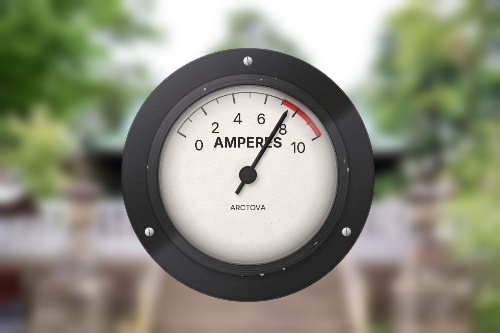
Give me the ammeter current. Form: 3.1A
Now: 7.5A
